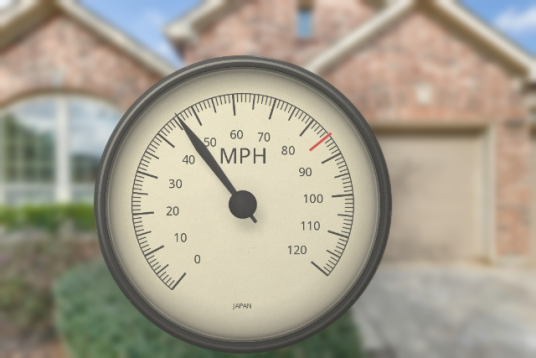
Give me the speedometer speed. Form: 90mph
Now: 46mph
